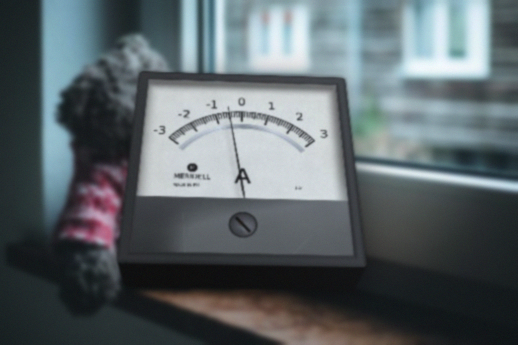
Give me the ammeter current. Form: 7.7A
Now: -0.5A
